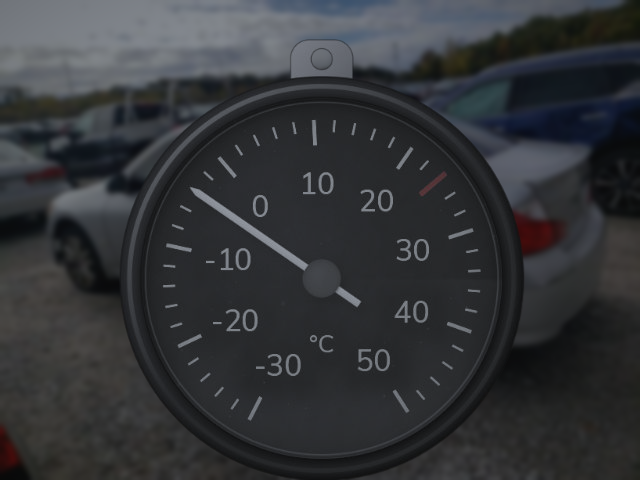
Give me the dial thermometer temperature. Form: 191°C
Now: -4°C
